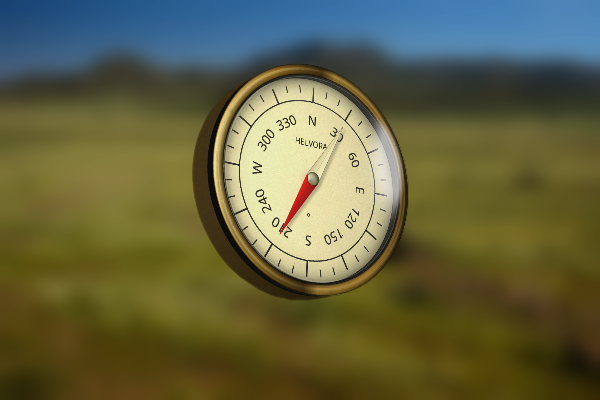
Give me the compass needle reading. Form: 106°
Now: 210°
